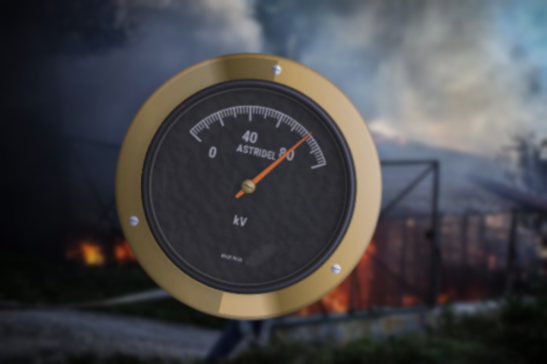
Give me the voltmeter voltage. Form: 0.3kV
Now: 80kV
